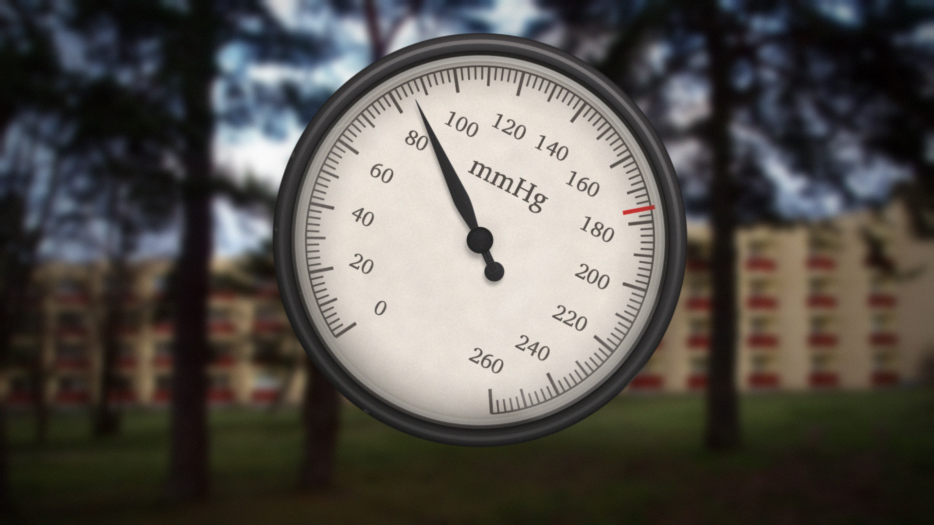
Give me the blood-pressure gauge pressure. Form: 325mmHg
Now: 86mmHg
